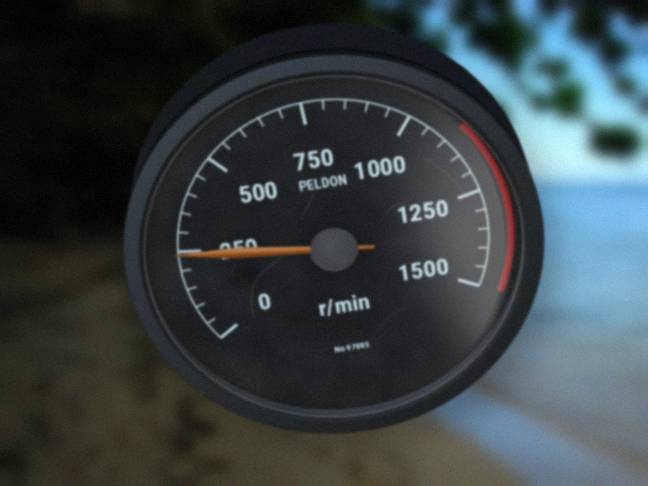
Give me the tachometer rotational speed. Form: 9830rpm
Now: 250rpm
